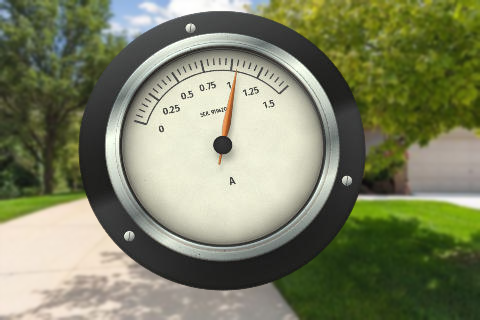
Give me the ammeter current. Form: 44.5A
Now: 1.05A
